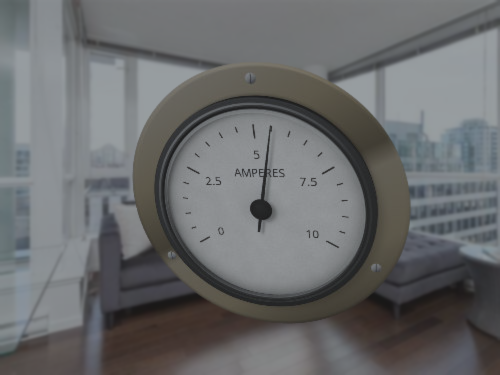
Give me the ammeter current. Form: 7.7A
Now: 5.5A
